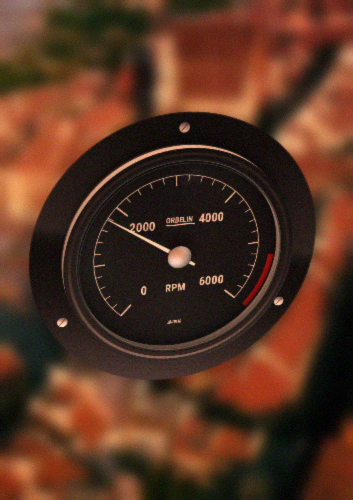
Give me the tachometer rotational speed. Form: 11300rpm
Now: 1800rpm
